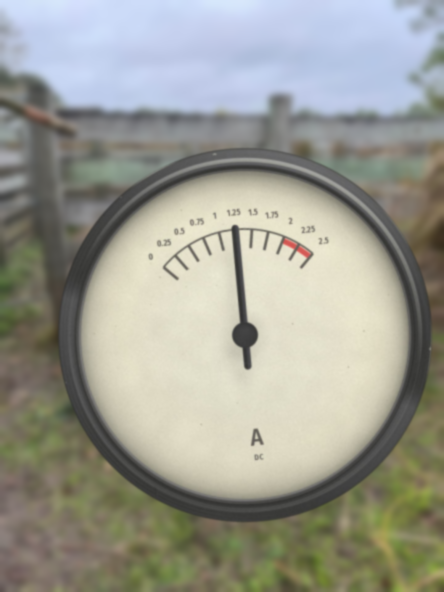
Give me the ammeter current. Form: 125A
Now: 1.25A
